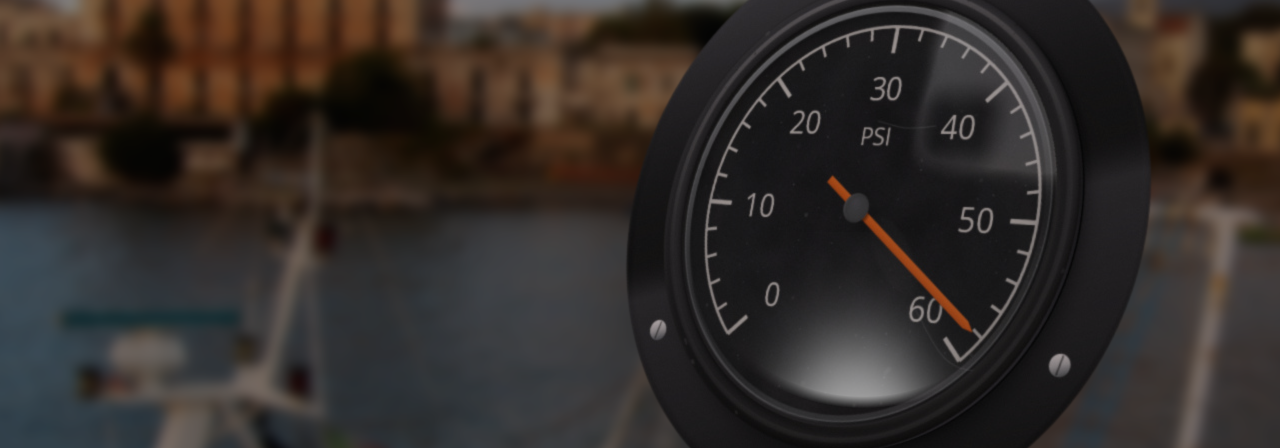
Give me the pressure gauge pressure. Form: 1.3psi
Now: 58psi
